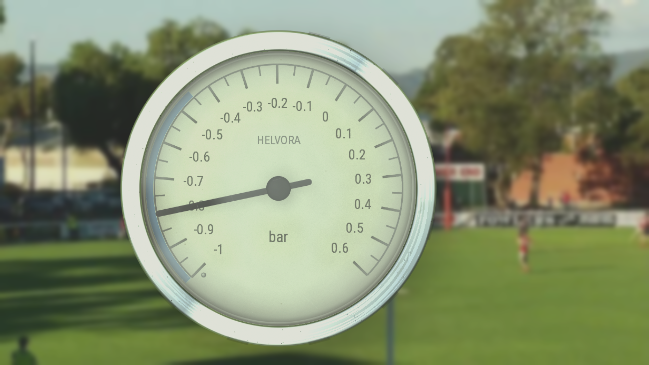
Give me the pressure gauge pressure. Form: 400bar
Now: -0.8bar
